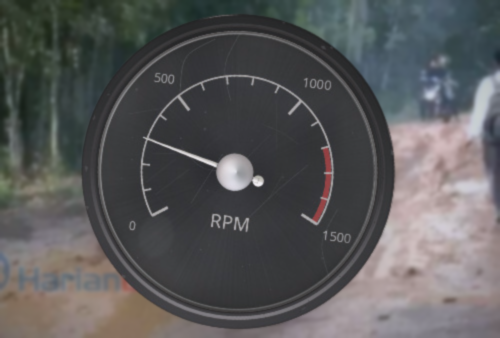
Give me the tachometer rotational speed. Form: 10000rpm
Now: 300rpm
